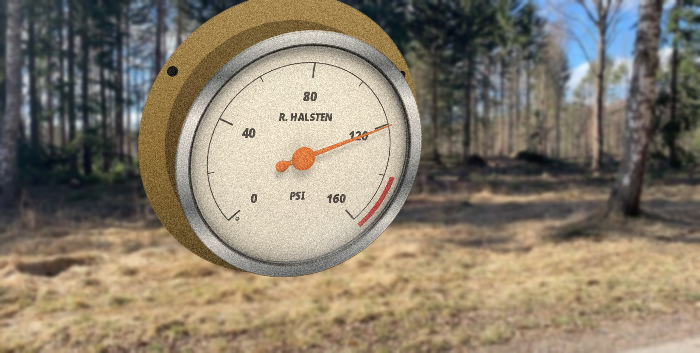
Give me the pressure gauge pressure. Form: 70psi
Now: 120psi
